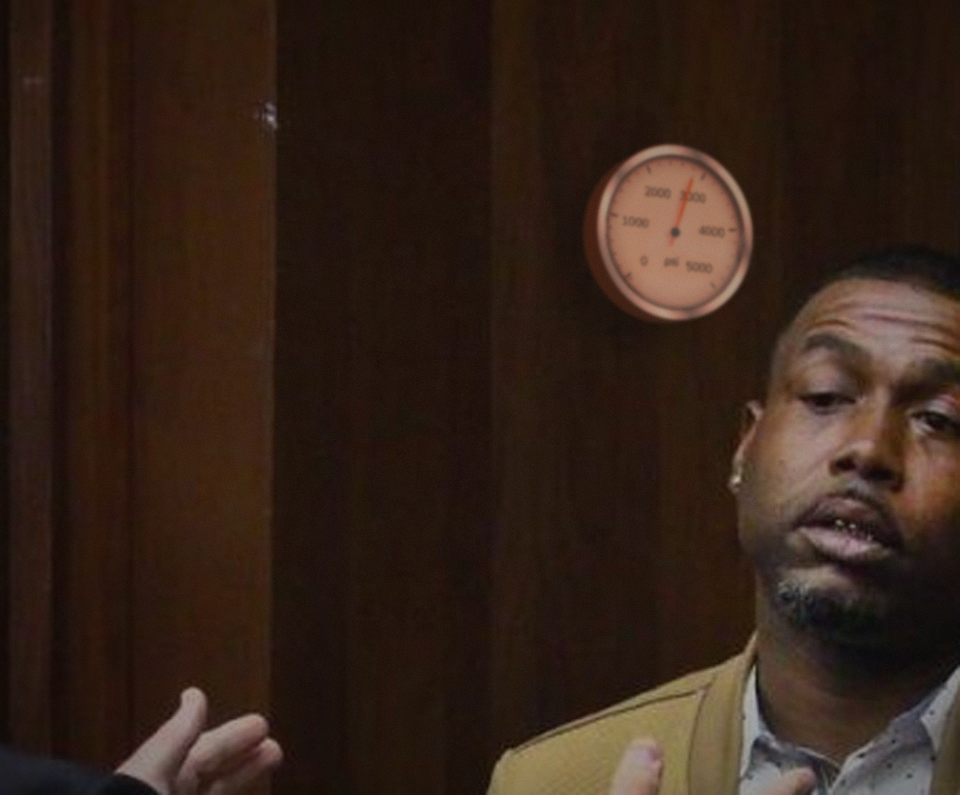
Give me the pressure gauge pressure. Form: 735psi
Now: 2800psi
